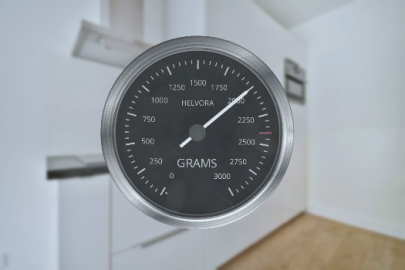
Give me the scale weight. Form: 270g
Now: 2000g
